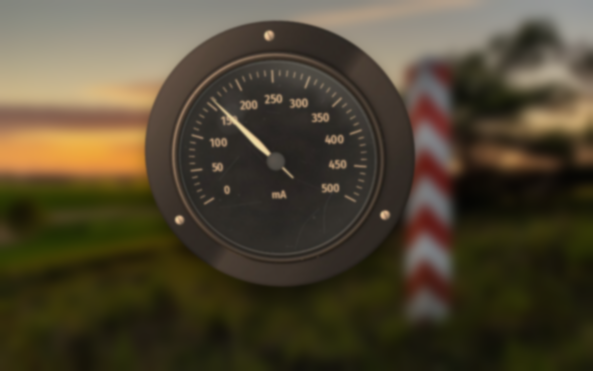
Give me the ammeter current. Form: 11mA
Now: 160mA
